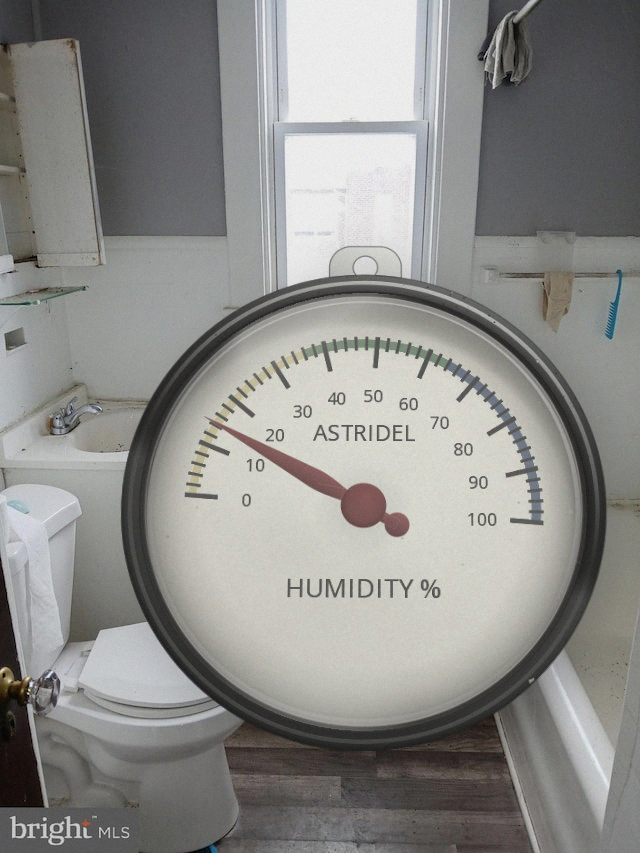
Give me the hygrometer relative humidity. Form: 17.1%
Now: 14%
